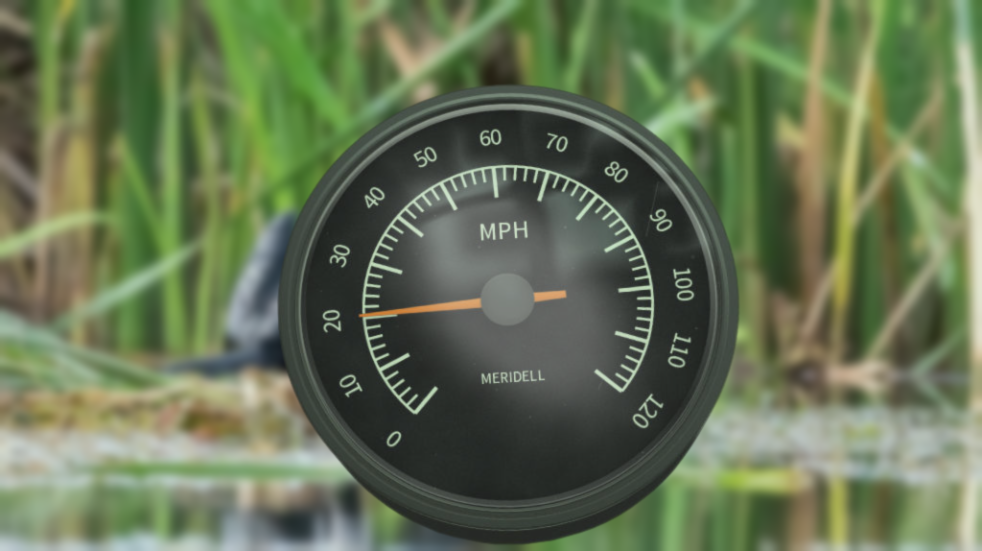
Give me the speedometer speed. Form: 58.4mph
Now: 20mph
